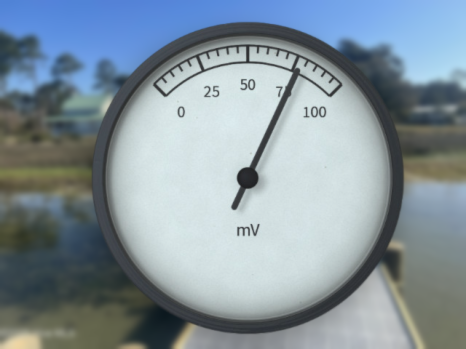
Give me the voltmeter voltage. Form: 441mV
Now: 77.5mV
